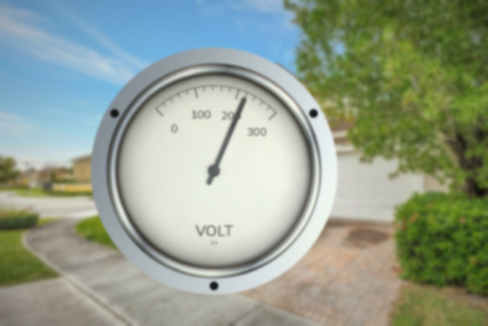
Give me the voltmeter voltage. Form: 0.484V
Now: 220V
